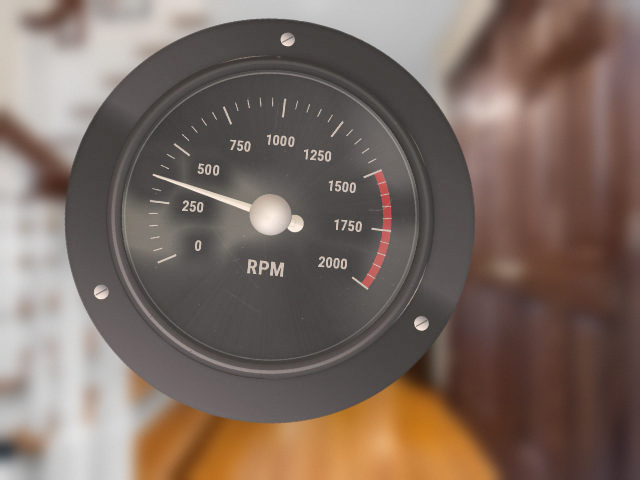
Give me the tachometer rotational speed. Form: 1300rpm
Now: 350rpm
